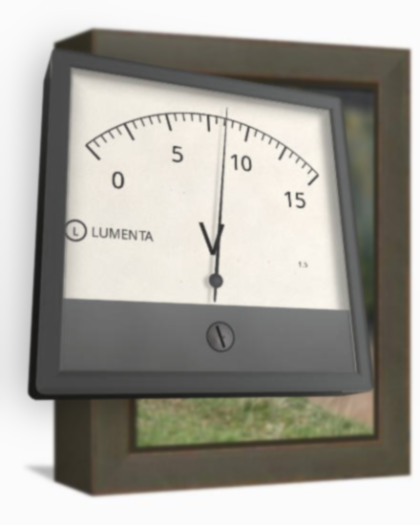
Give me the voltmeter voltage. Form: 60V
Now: 8.5V
